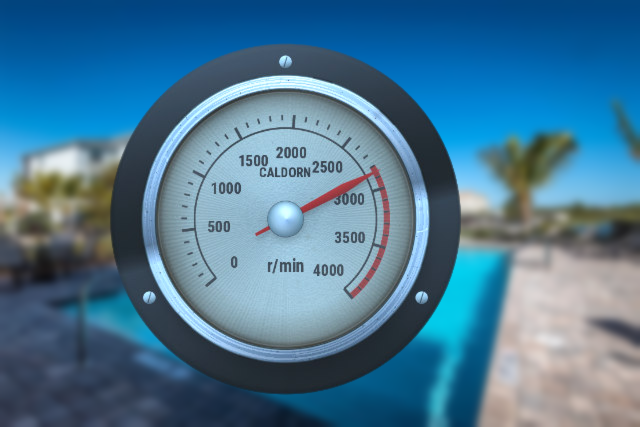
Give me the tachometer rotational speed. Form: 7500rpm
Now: 2850rpm
